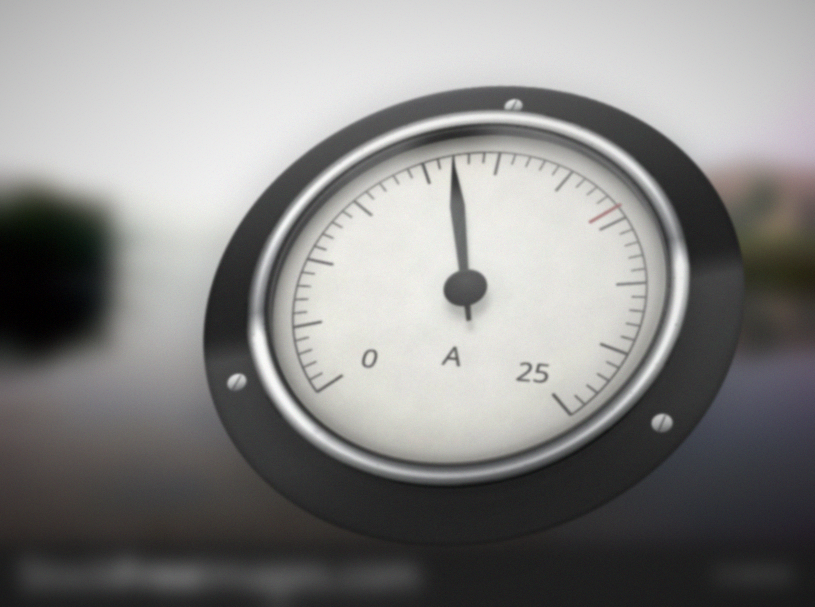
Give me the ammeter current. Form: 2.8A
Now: 11A
